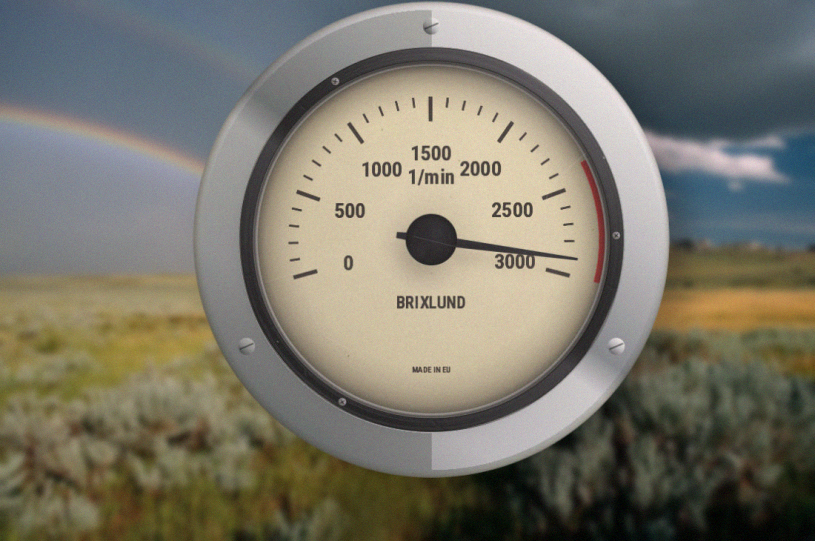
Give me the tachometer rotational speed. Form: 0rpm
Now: 2900rpm
